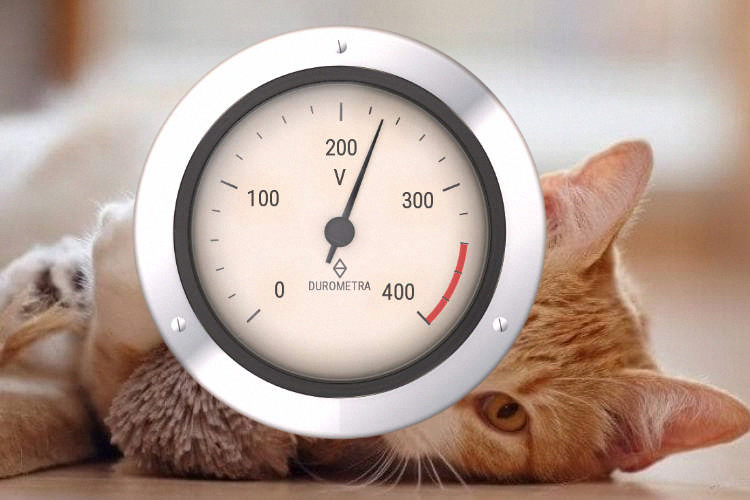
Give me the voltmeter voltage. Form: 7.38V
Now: 230V
